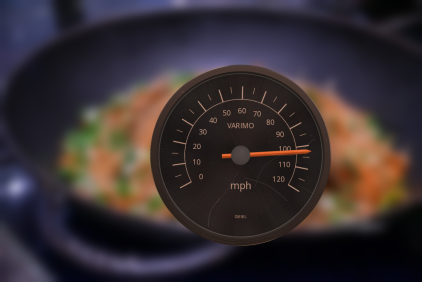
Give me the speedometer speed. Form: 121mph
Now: 102.5mph
